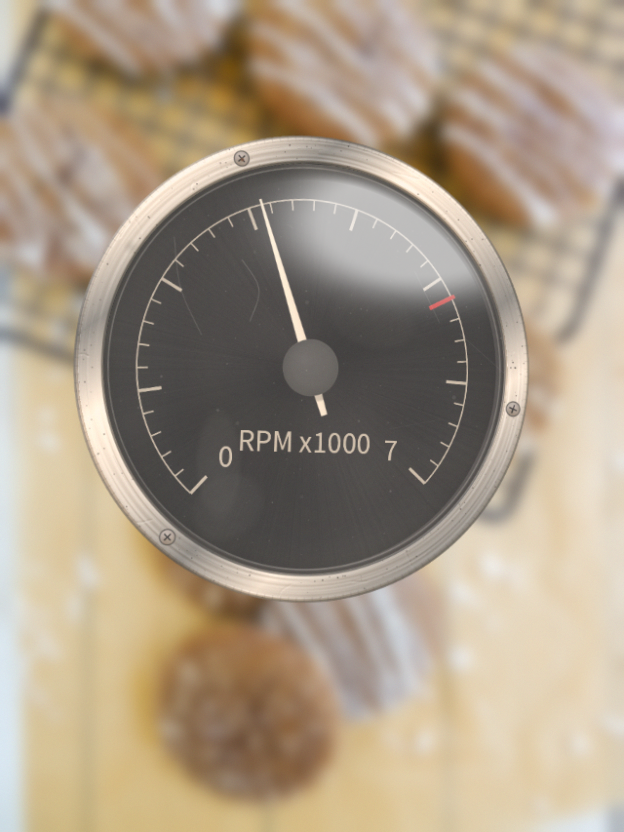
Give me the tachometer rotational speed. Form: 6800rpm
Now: 3100rpm
